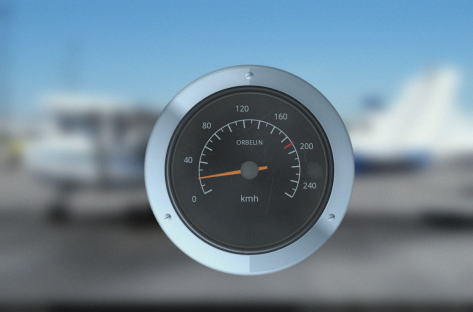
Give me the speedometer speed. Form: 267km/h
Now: 20km/h
